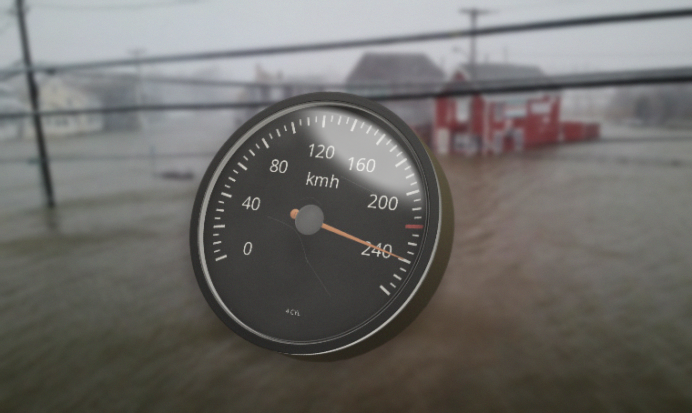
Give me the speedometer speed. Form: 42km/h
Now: 240km/h
